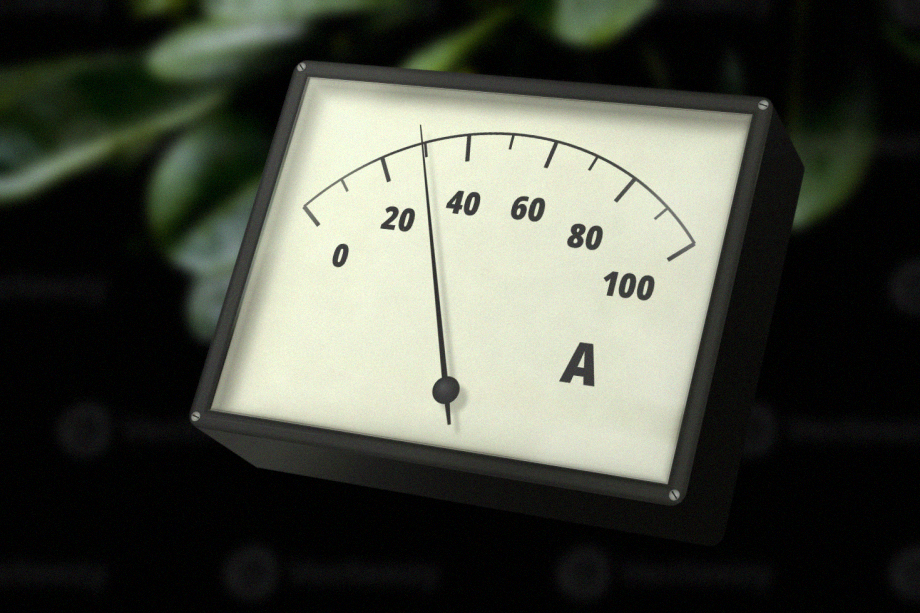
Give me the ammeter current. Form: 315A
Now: 30A
